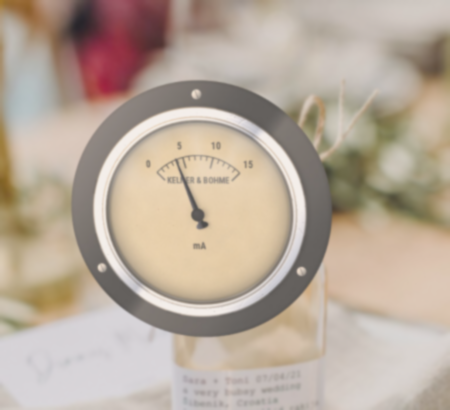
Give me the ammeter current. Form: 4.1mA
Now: 4mA
